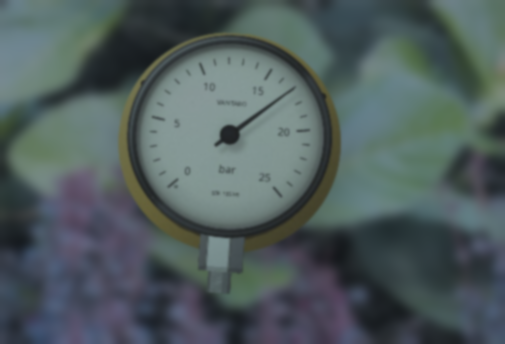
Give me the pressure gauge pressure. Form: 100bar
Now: 17bar
